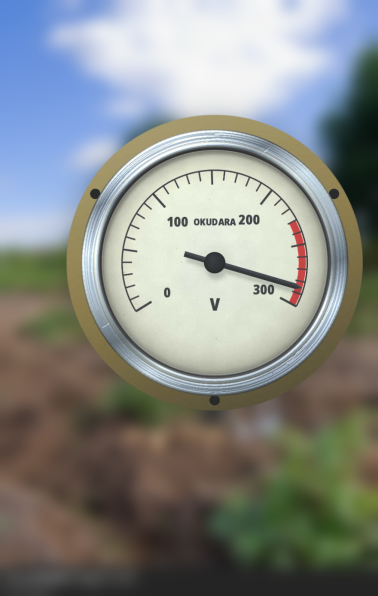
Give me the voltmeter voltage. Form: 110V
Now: 285V
